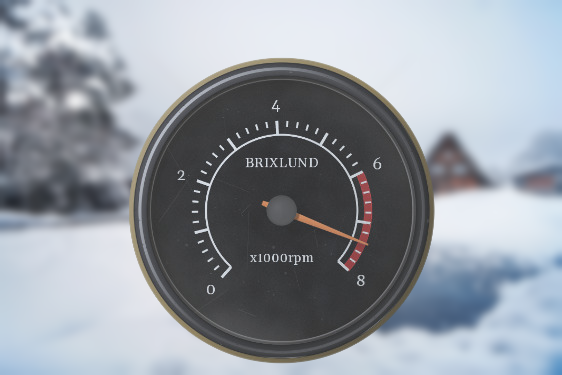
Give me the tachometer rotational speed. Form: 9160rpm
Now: 7400rpm
